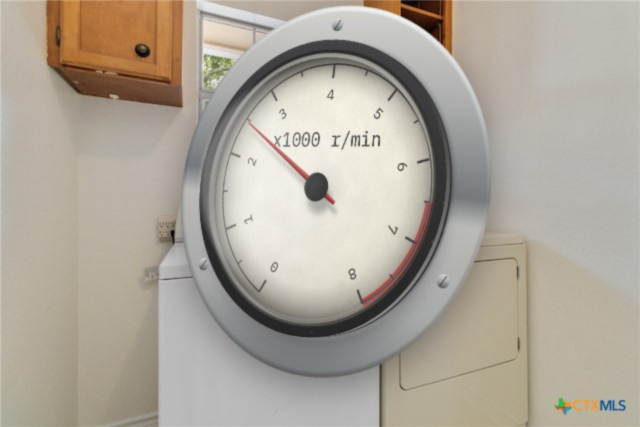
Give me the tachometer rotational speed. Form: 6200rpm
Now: 2500rpm
